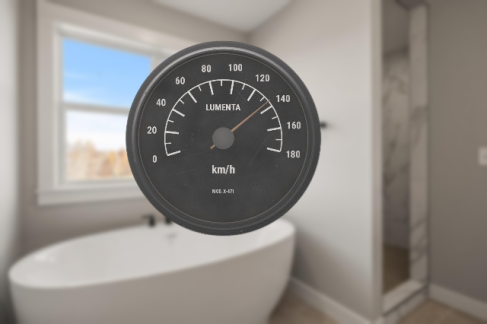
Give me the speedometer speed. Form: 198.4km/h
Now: 135km/h
